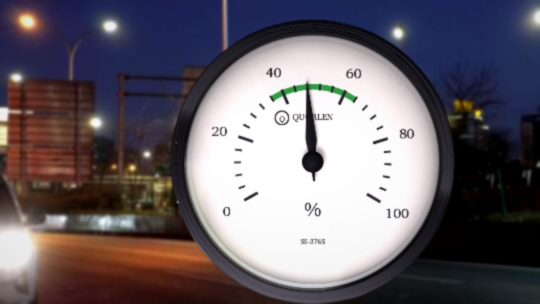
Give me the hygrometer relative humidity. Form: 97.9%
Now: 48%
